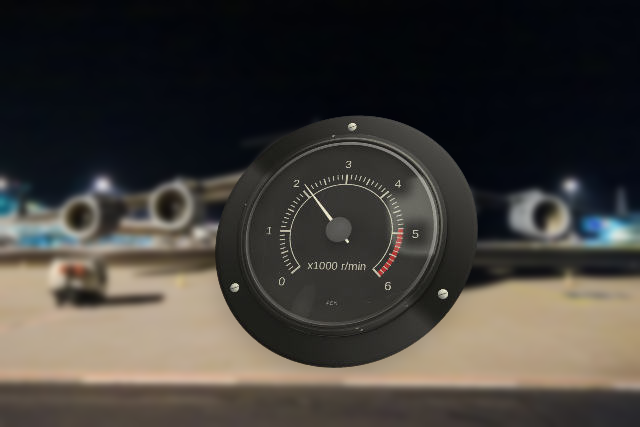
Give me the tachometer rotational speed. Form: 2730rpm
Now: 2100rpm
